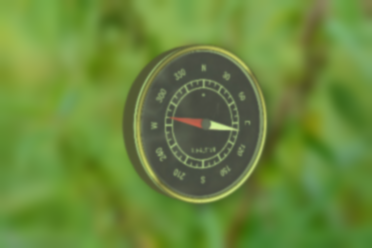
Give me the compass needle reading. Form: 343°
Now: 280°
